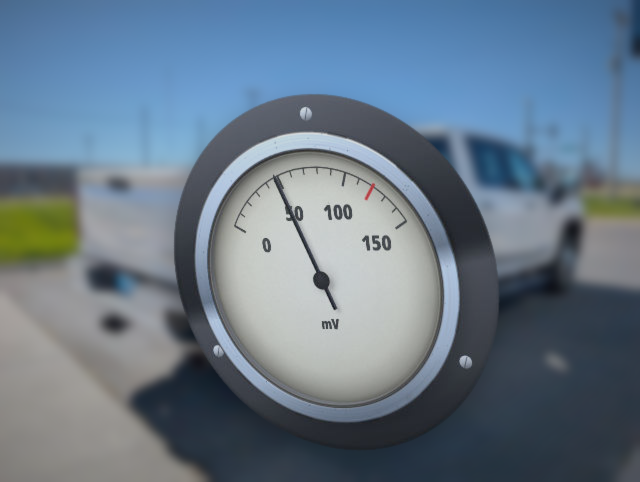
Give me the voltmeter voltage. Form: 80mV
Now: 50mV
